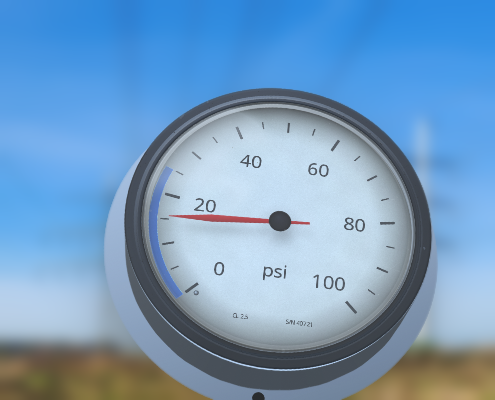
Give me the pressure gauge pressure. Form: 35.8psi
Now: 15psi
